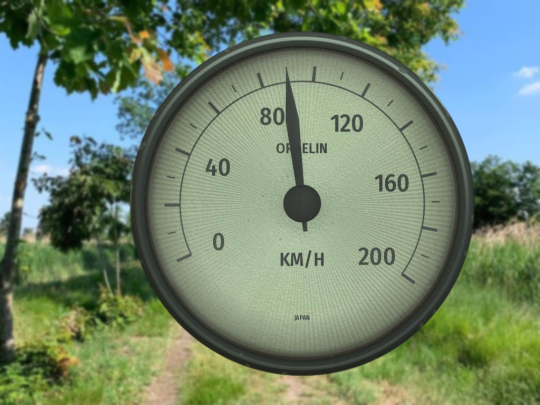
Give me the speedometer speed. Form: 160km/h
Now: 90km/h
